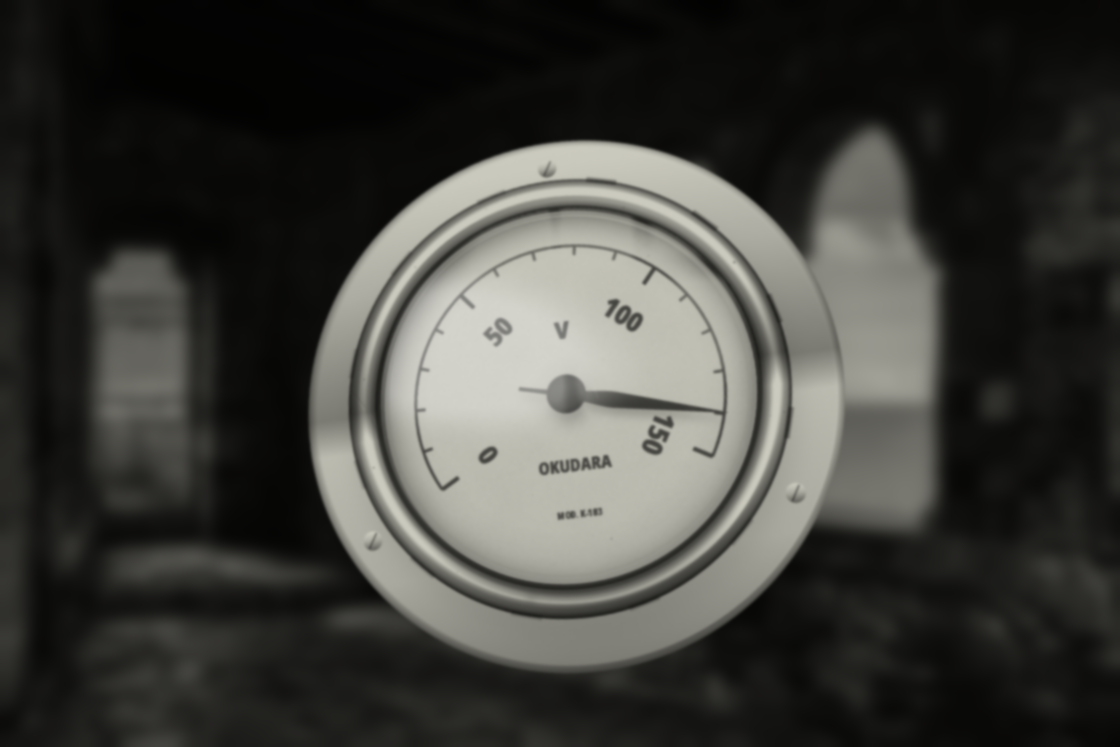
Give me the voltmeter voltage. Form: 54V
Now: 140V
